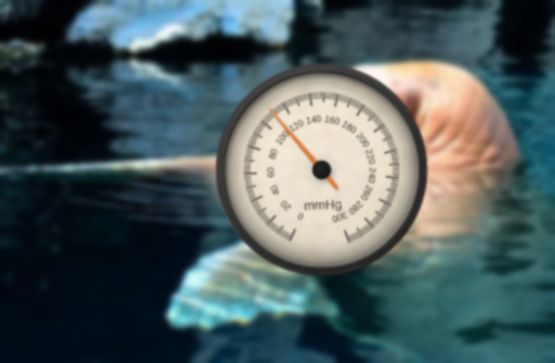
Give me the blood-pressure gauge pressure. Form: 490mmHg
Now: 110mmHg
